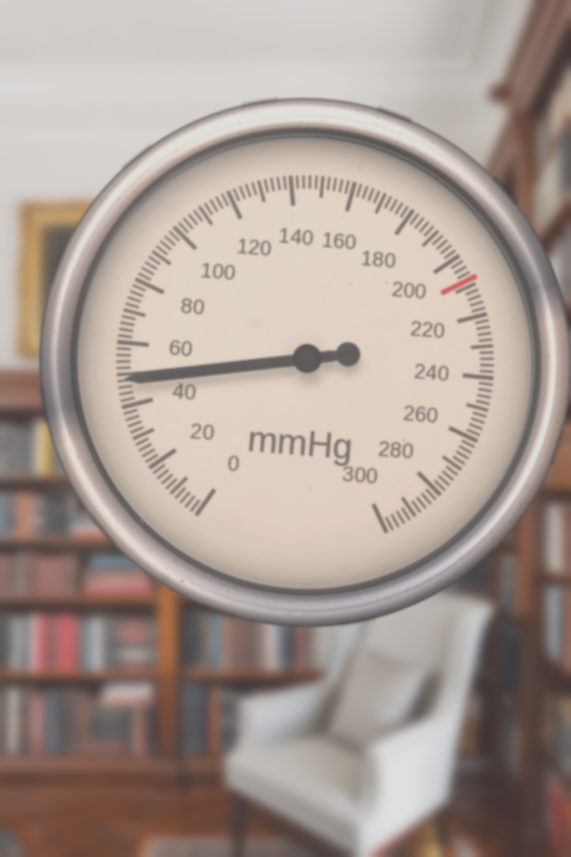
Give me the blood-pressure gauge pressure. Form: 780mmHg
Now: 48mmHg
